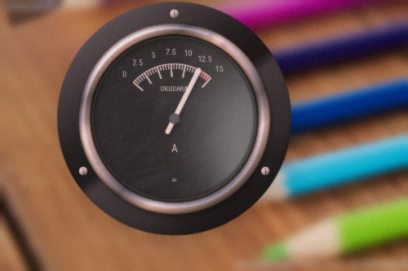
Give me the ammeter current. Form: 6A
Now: 12.5A
